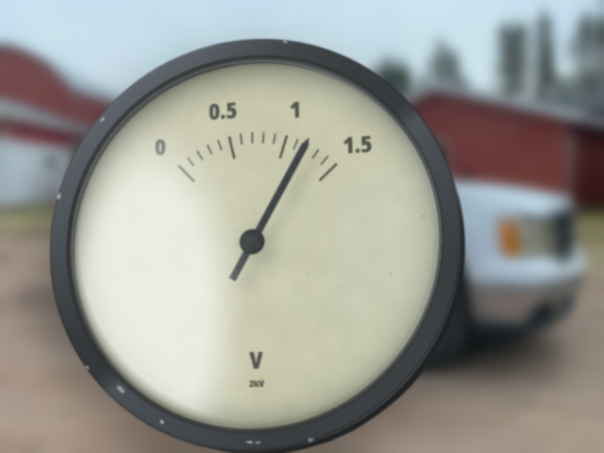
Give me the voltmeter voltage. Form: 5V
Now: 1.2V
